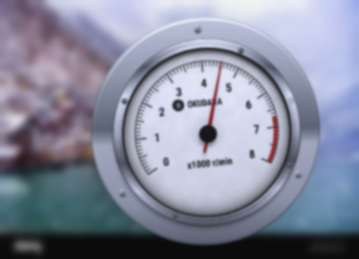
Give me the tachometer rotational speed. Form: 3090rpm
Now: 4500rpm
